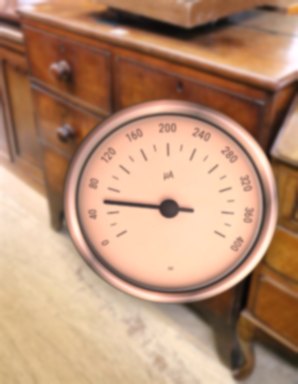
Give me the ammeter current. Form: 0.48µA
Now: 60µA
